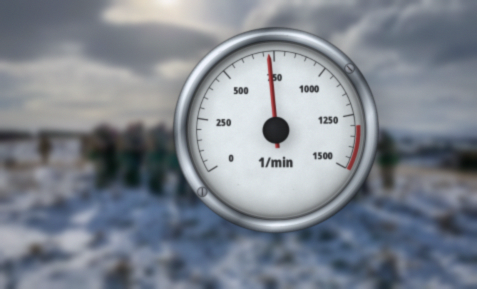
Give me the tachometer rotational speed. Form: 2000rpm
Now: 725rpm
